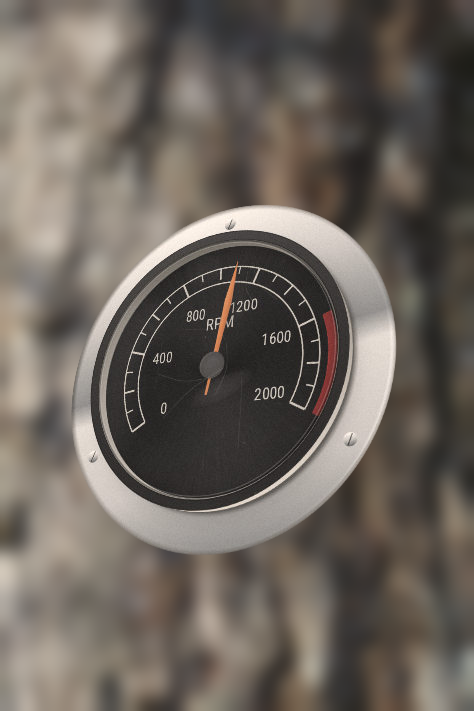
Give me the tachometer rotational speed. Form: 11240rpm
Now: 1100rpm
